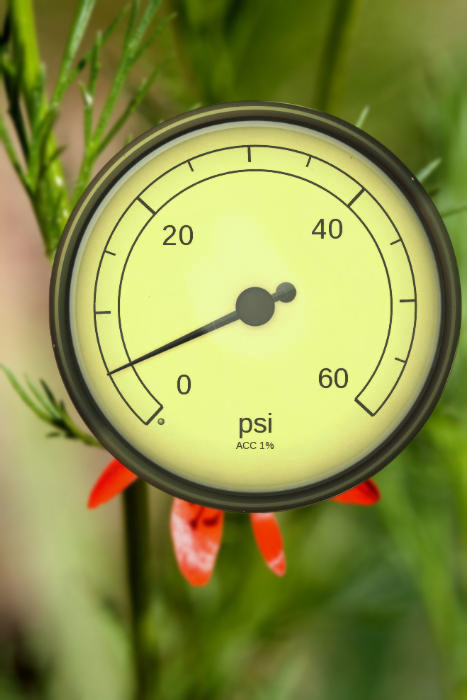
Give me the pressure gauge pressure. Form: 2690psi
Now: 5psi
